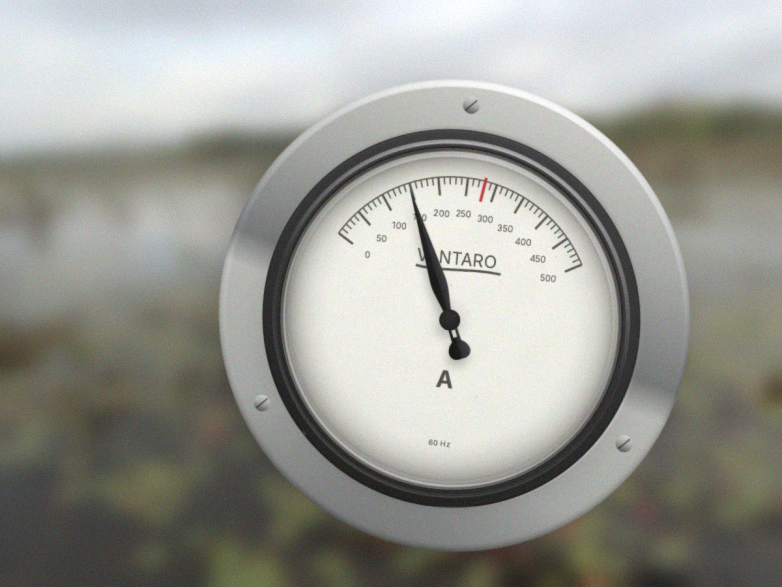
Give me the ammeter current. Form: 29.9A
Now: 150A
